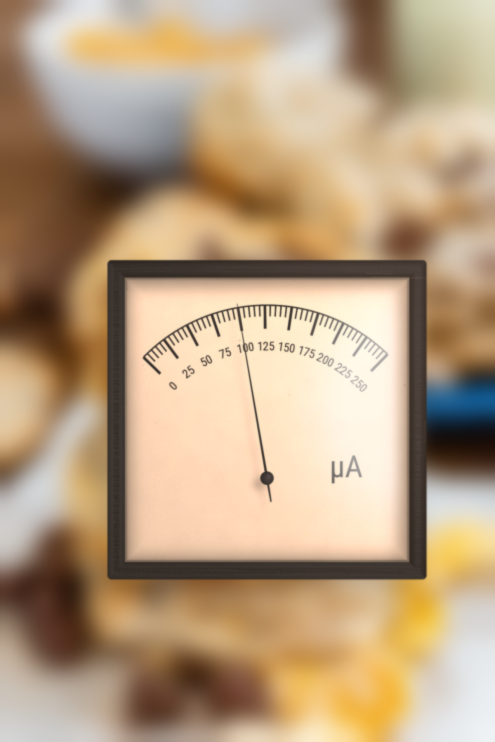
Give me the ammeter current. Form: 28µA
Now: 100µA
